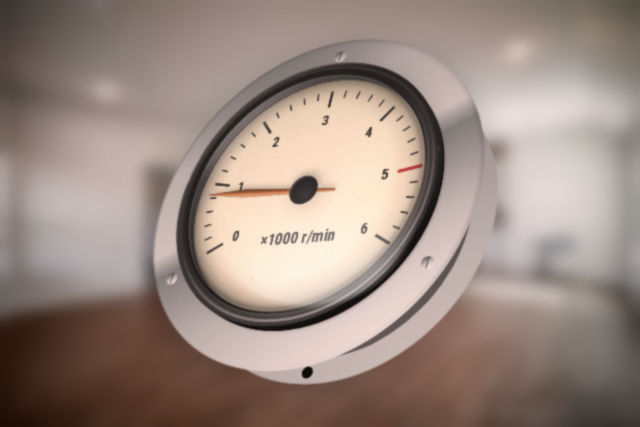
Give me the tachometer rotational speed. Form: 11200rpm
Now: 800rpm
